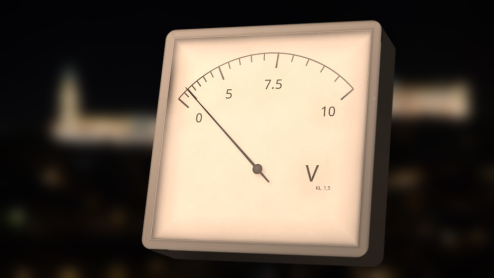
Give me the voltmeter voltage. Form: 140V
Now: 2.5V
